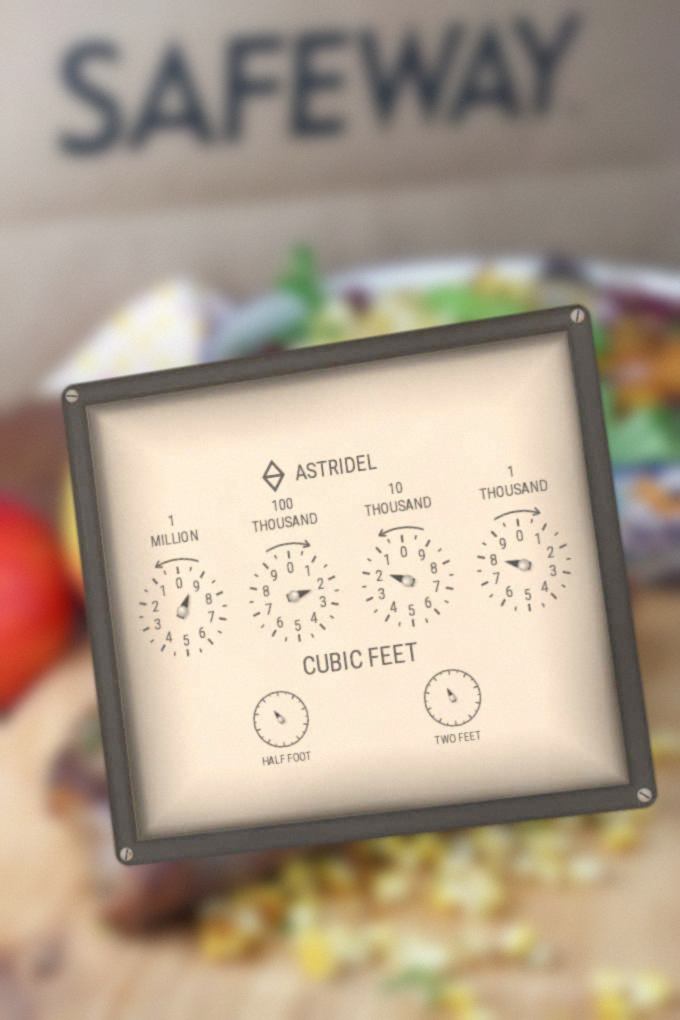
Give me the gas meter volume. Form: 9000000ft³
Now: 921800ft³
